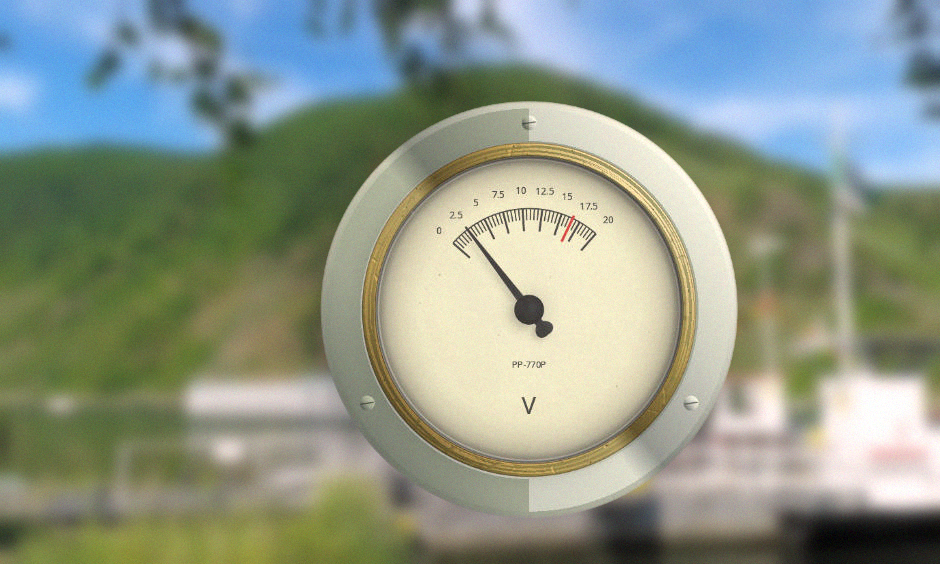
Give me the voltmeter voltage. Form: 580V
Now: 2.5V
